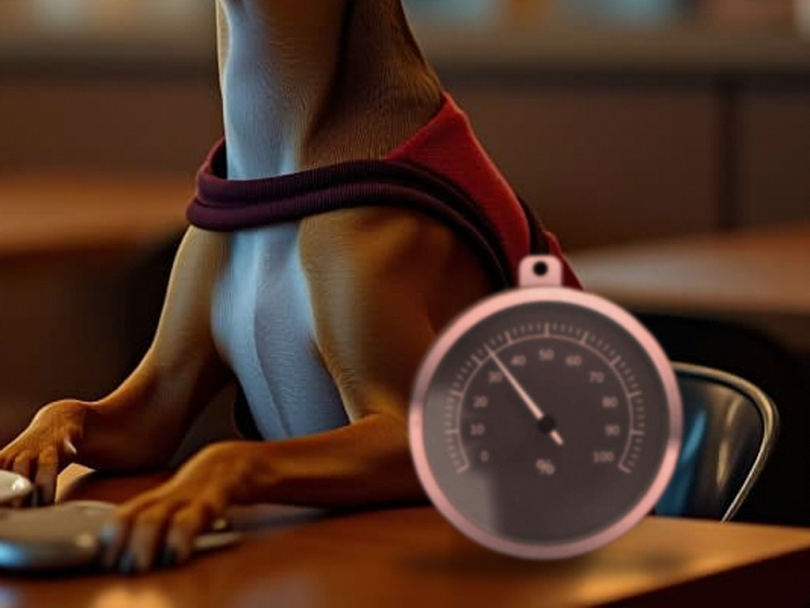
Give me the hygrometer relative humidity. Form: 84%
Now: 34%
